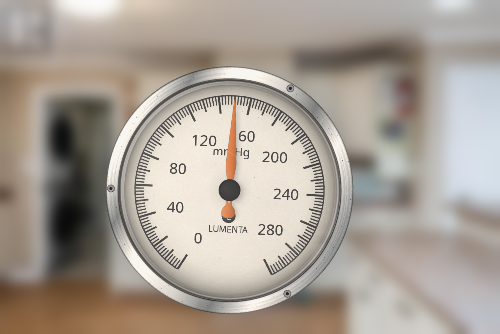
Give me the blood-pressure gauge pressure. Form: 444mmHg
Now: 150mmHg
